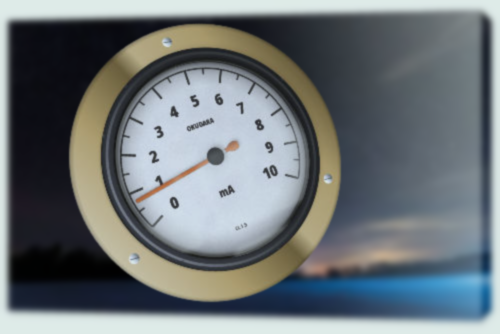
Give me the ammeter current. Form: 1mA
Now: 0.75mA
